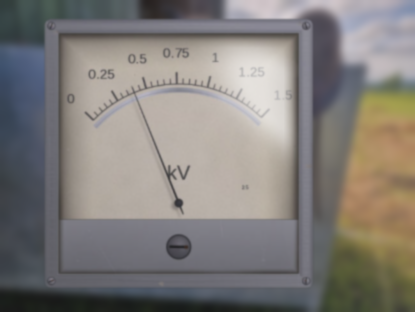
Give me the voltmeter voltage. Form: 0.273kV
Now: 0.4kV
